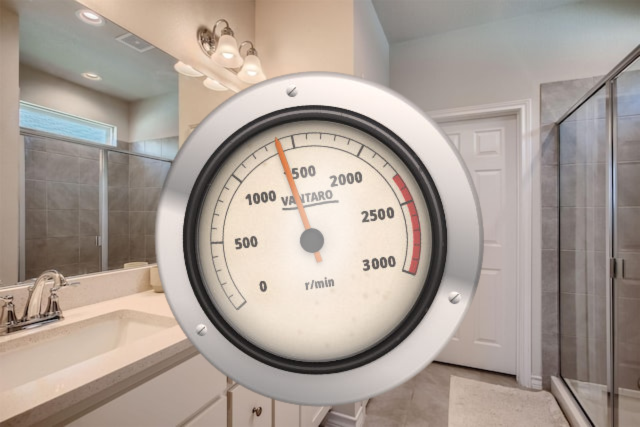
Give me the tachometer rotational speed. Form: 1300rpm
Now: 1400rpm
